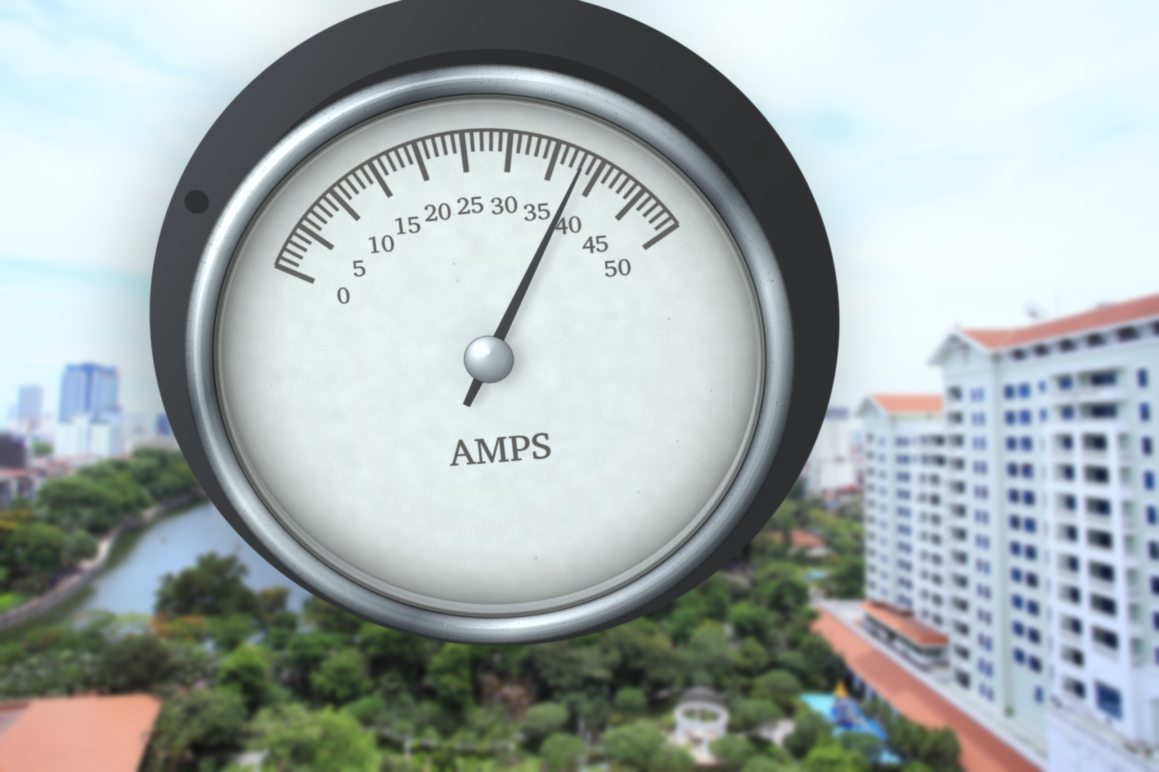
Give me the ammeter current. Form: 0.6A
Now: 38A
